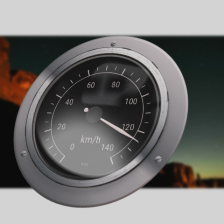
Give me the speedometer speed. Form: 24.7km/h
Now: 125km/h
